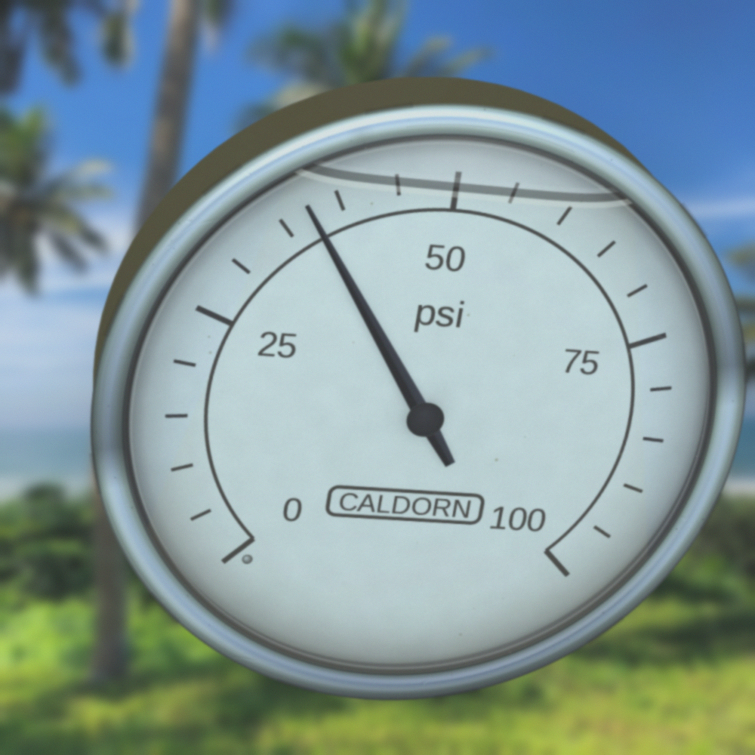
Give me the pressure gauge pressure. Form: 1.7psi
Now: 37.5psi
